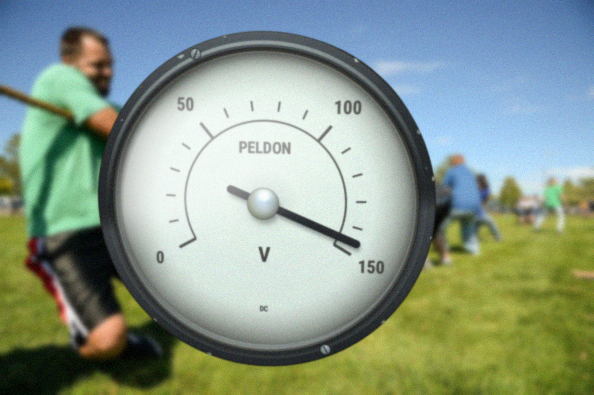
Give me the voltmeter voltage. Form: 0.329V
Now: 145V
